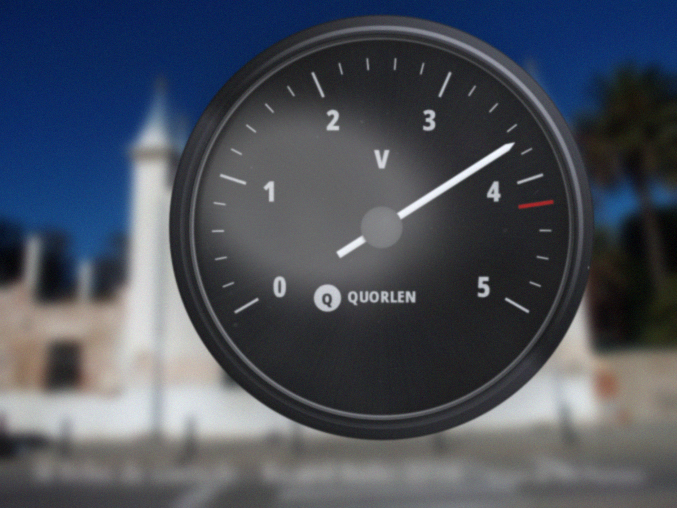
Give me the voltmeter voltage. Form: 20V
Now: 3.7V
